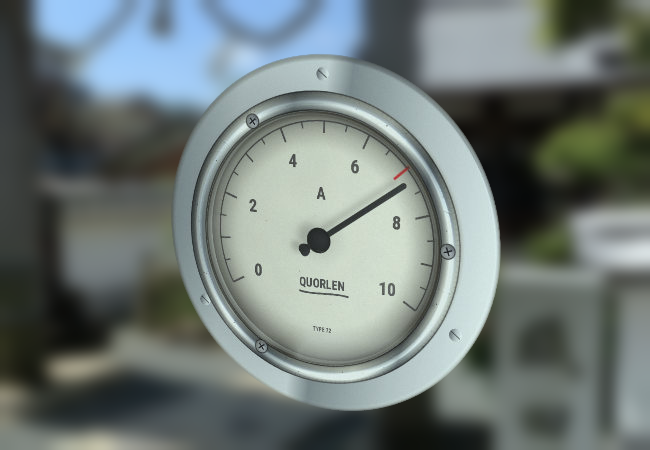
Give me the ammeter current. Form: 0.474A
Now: 7.25A
